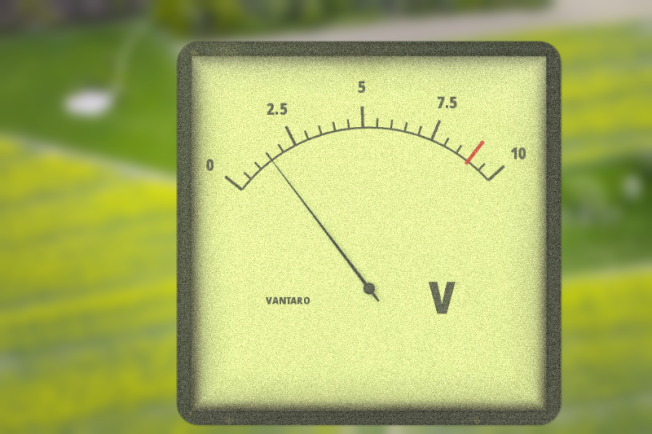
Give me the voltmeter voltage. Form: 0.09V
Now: 1.5V
